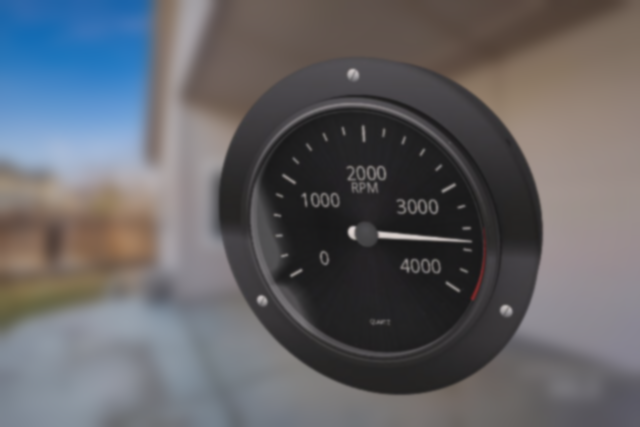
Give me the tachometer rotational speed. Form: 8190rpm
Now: 3500rpm
